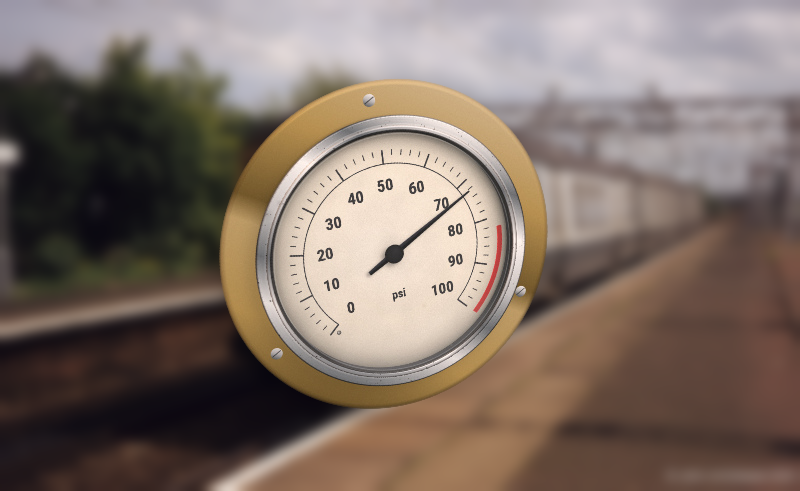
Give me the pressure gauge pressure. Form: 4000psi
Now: 72psi
